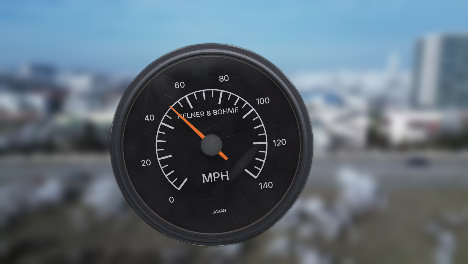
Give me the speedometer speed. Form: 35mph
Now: 50mph
